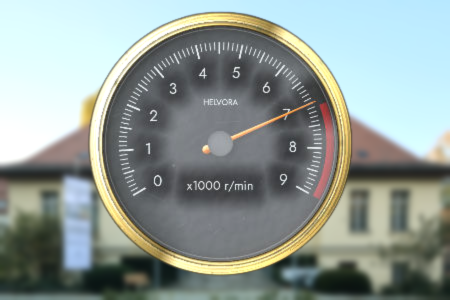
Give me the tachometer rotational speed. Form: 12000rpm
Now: 7000rpm
